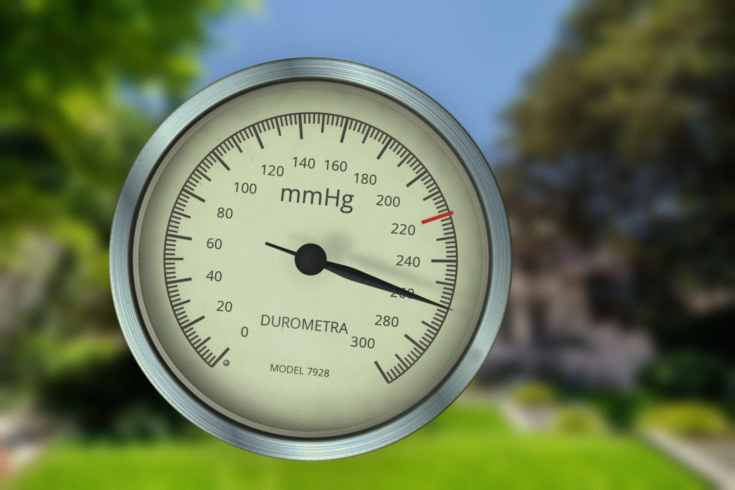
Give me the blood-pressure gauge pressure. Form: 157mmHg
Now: 260mmHg
